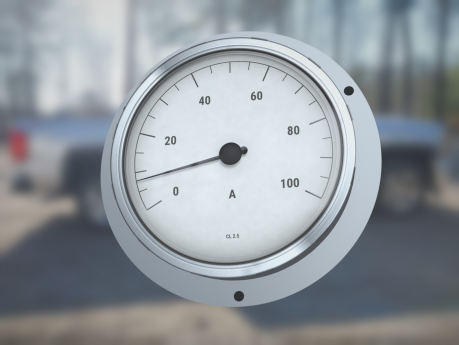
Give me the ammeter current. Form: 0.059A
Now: 7.5A
